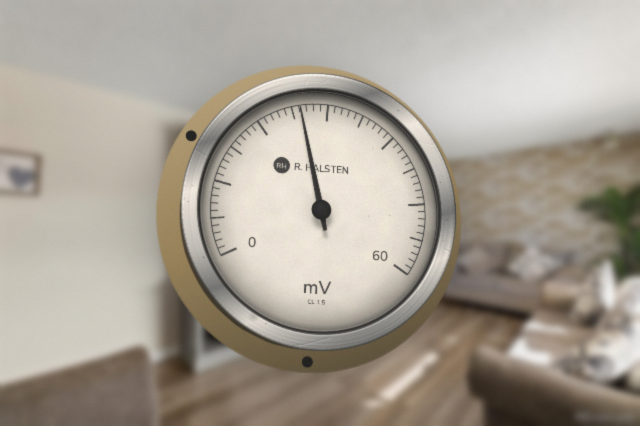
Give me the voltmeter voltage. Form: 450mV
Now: 26mV
